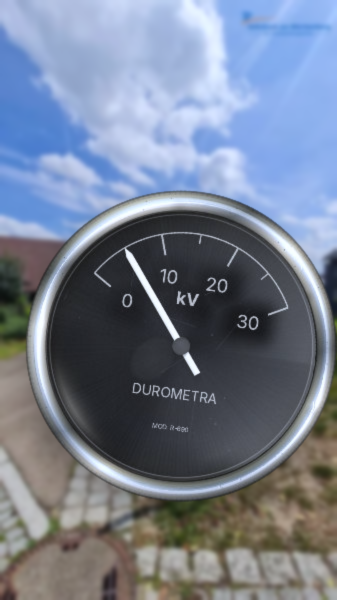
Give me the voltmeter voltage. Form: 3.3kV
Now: 5kV
